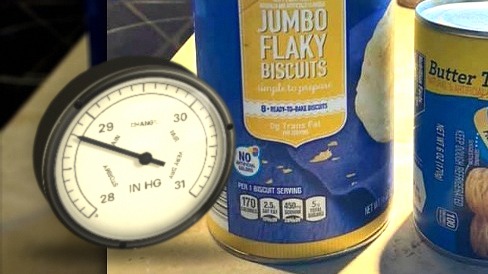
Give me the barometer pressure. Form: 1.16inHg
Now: 28.8inHg
